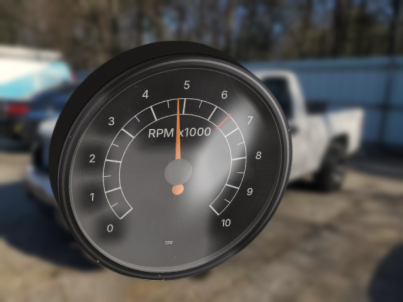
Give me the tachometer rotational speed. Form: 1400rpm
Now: 4750rpm
